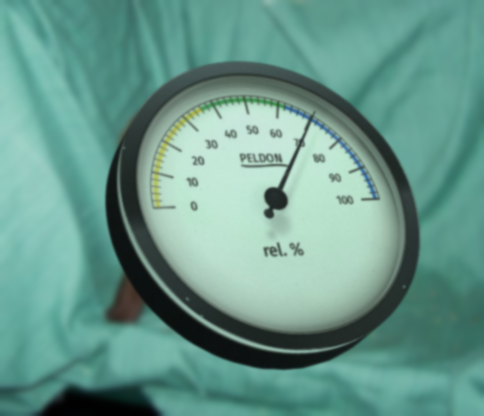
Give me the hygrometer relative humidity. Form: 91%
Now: 70%
